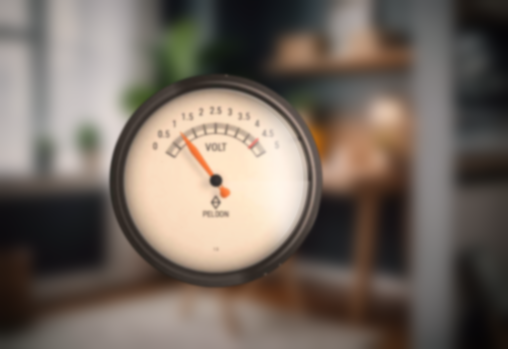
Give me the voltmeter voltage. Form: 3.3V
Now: 1V
